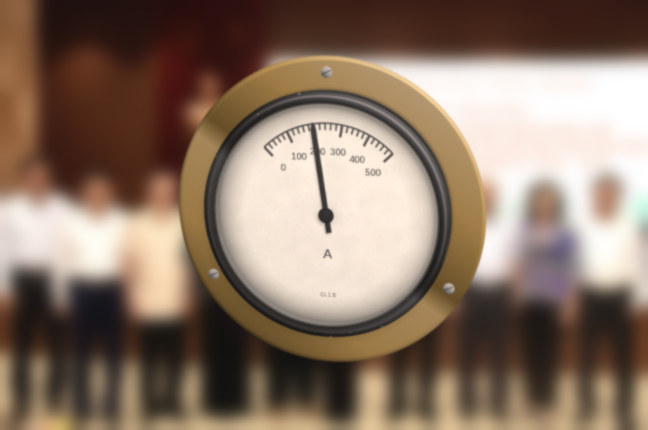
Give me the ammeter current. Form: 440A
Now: 200A
